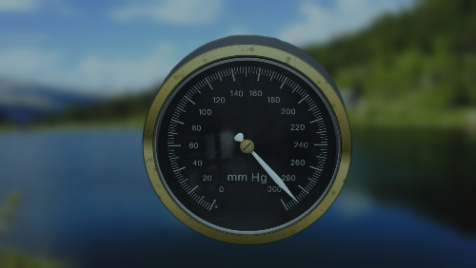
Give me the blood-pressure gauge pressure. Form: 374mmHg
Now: 290mmHg
